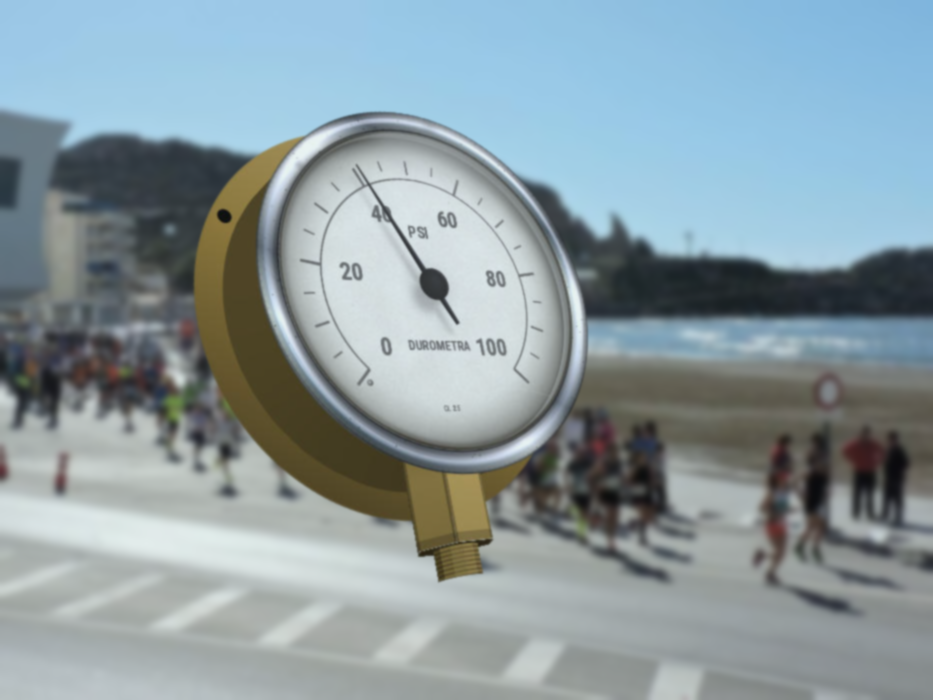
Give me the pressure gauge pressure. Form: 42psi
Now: 40psi
